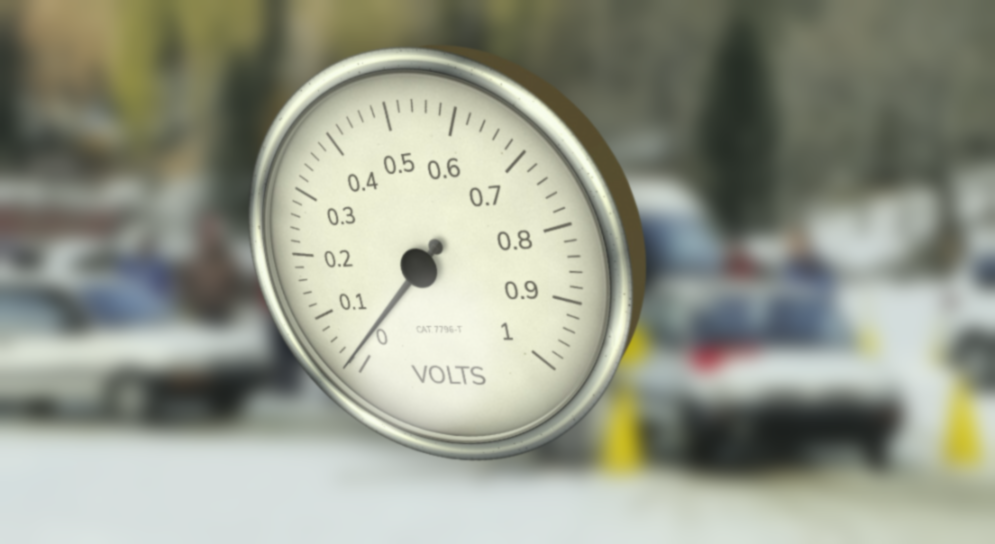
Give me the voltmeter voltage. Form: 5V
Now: 0.02V
